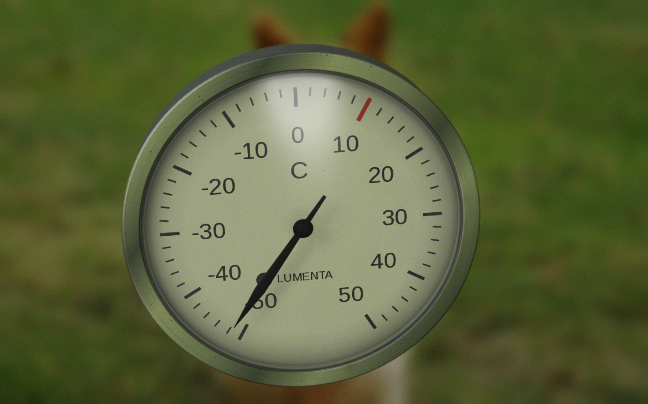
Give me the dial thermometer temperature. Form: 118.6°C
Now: -48°C
